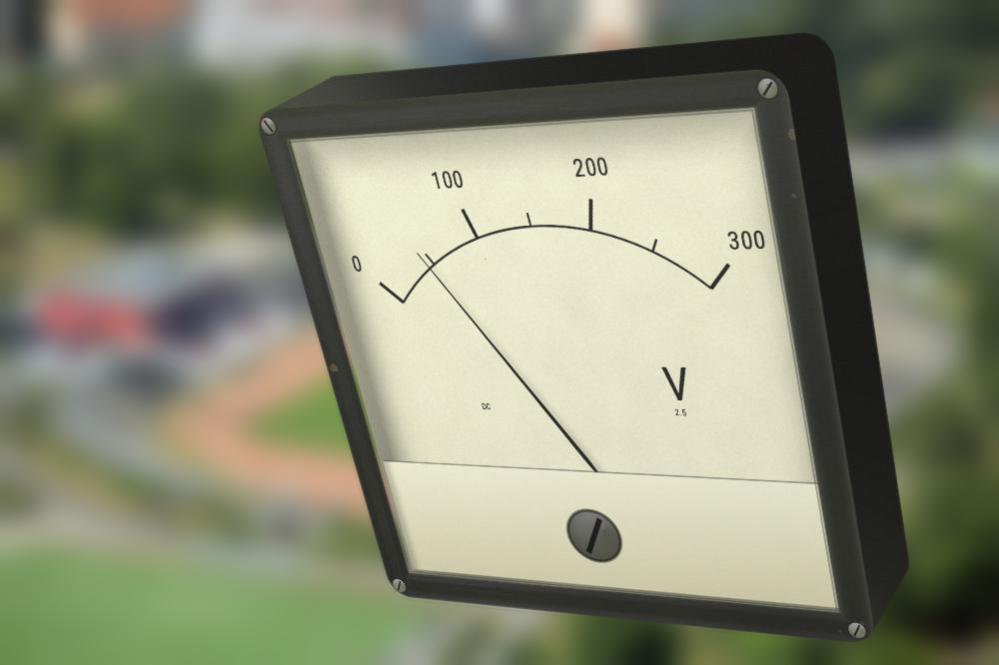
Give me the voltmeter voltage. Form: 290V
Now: 50V
